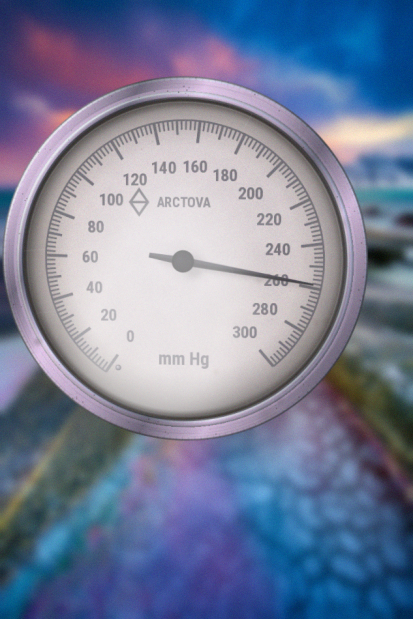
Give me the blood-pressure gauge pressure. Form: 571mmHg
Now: 258mmHg
